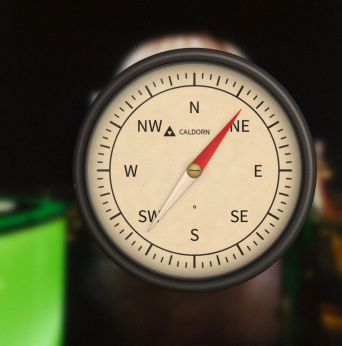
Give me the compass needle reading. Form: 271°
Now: 37.5°
